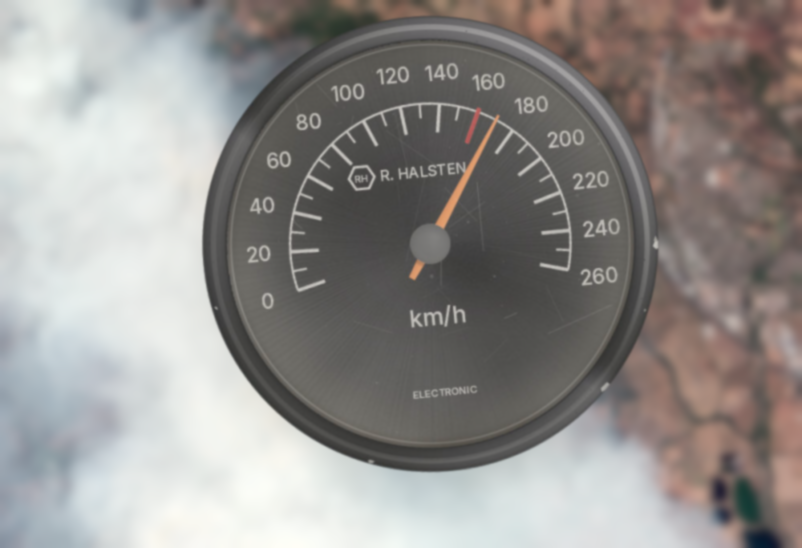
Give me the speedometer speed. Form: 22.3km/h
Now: 170km/h
